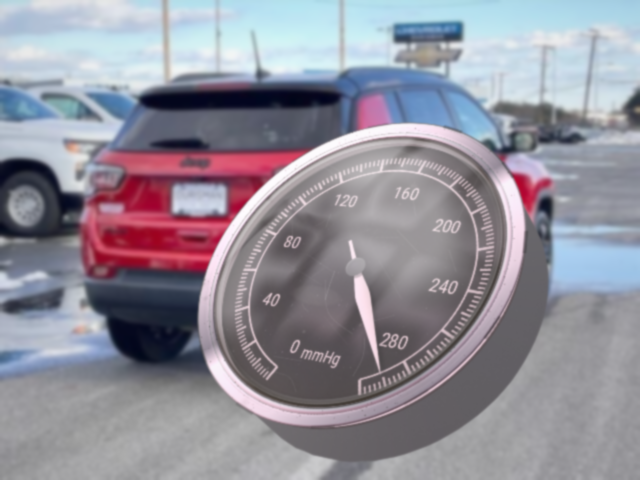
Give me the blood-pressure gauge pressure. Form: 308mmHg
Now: 290mmHg
